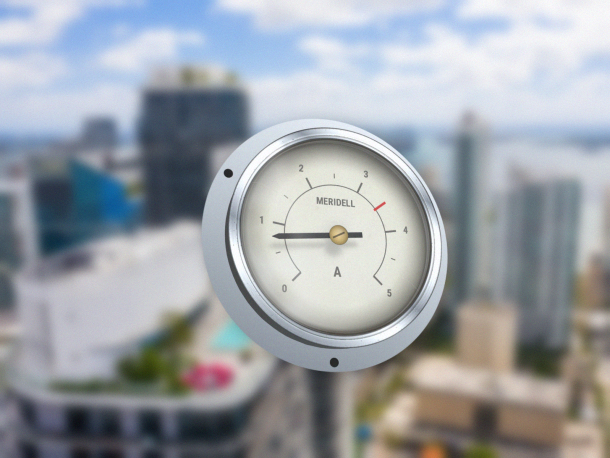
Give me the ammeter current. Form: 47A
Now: 0.75A
